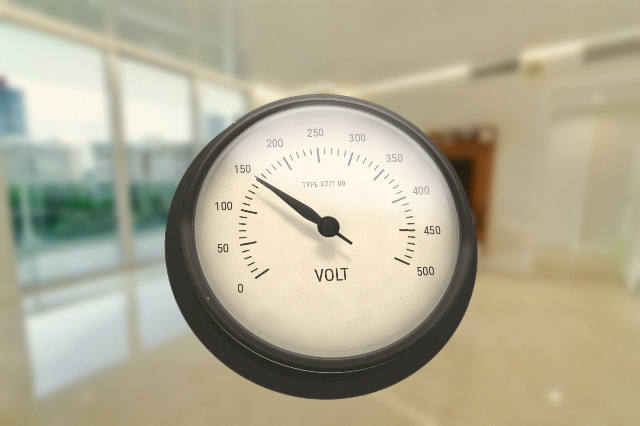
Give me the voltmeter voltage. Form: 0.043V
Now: 150V
